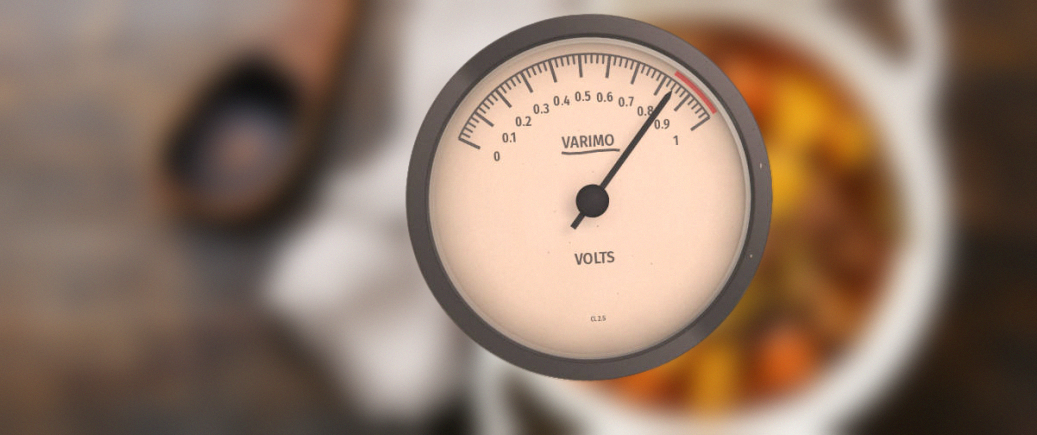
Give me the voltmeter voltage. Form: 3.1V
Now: 0.84V
